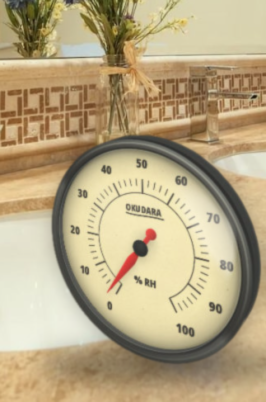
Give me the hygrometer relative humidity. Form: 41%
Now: 2%
